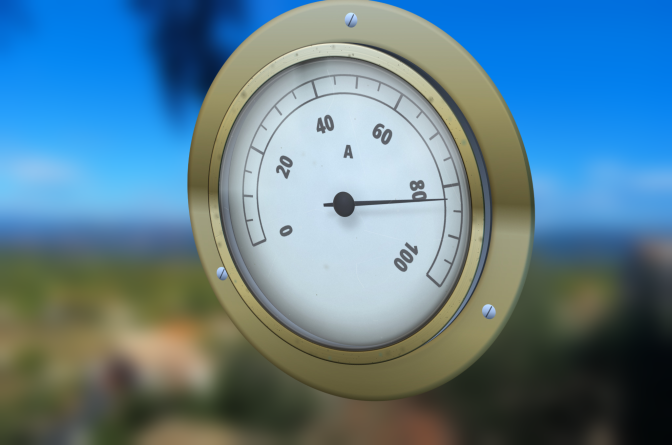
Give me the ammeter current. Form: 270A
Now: 82.5A
